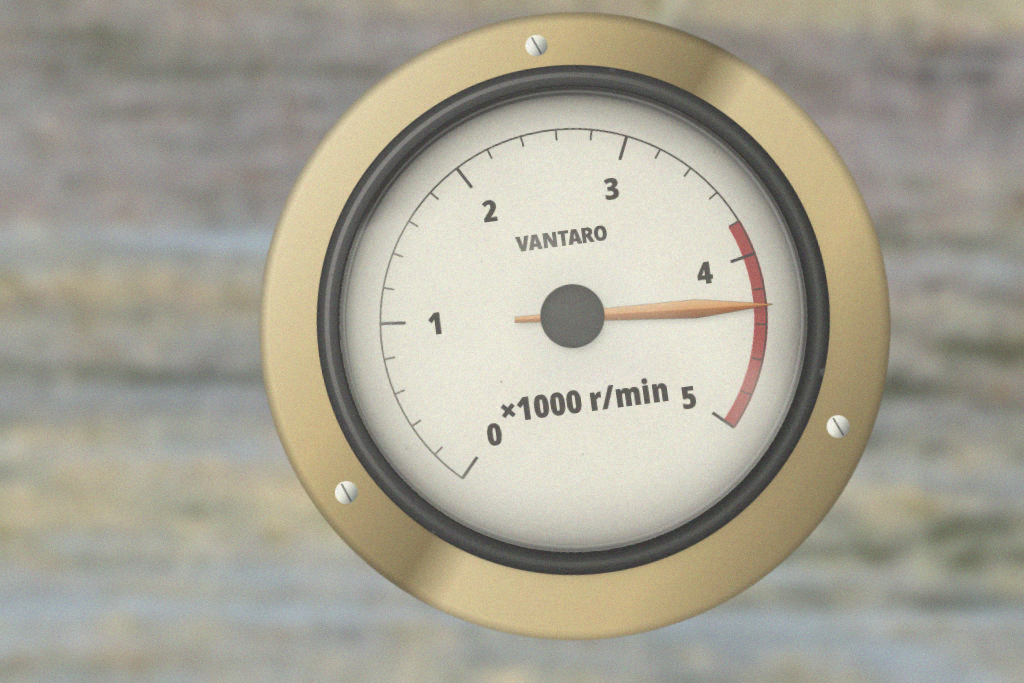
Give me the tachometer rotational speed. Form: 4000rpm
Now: 4300rpm
